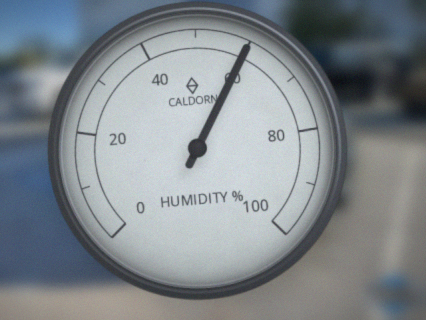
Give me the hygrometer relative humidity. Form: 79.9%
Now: 60%
